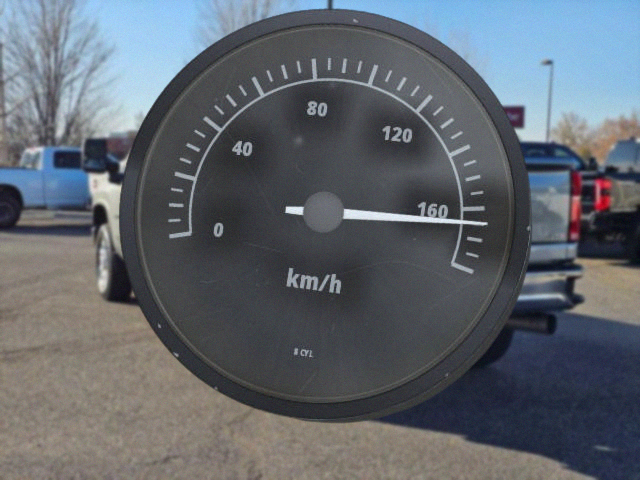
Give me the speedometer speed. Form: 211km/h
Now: 165km/h
